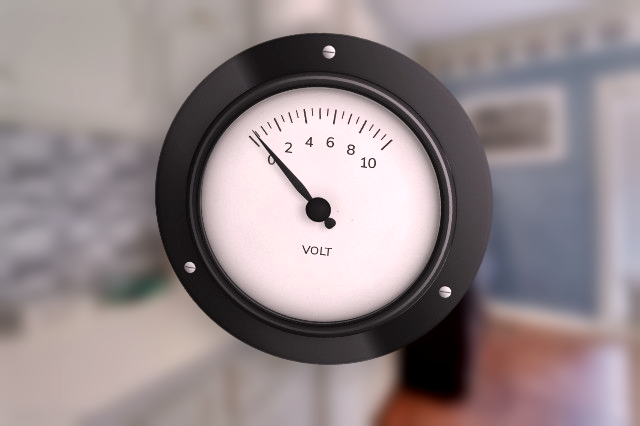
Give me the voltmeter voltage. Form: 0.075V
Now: 0.5V
